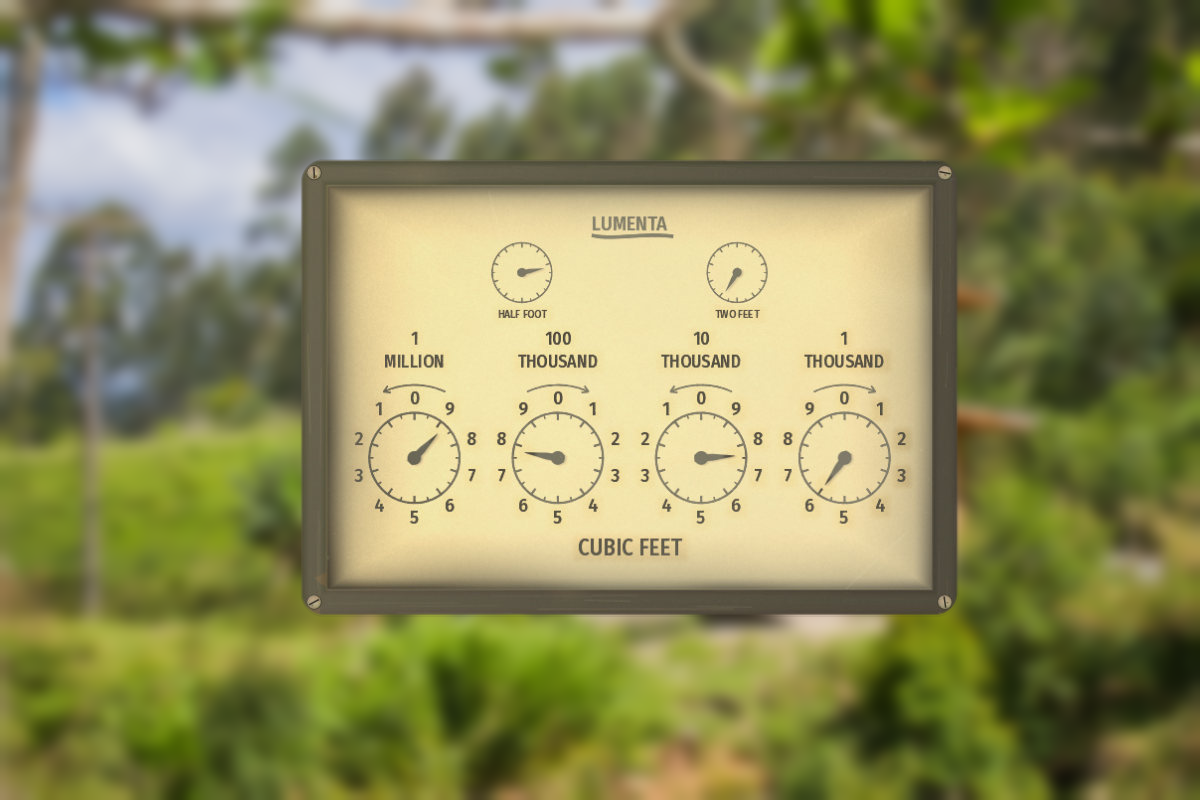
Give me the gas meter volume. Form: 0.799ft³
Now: 877600ft³
